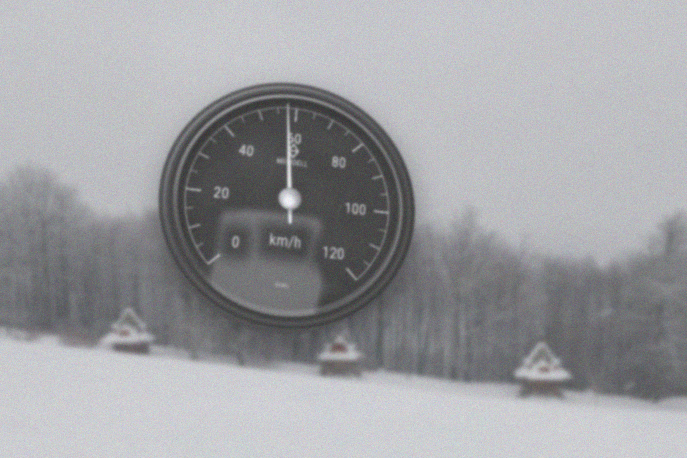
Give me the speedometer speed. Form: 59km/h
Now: 57.5km/h
